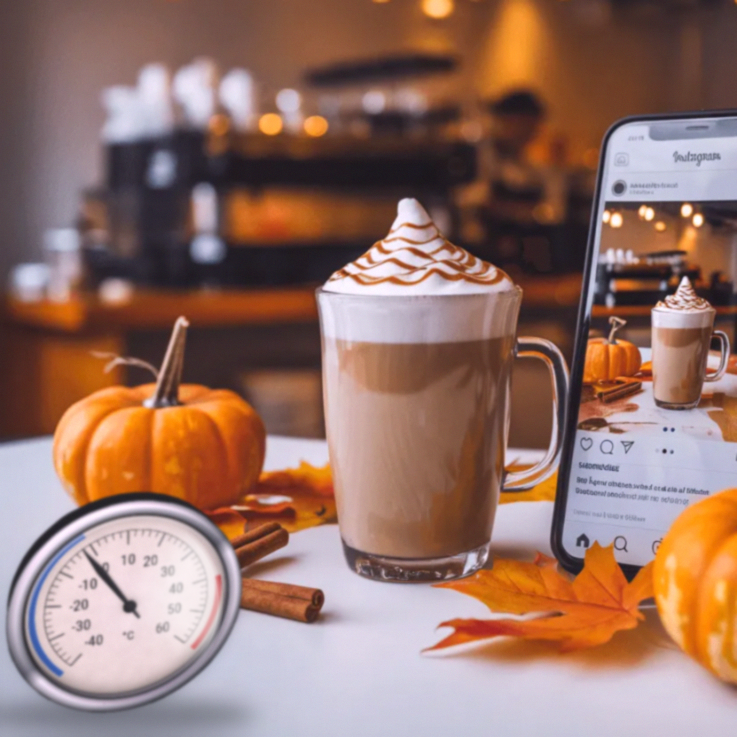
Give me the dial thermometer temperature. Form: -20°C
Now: -2°C
